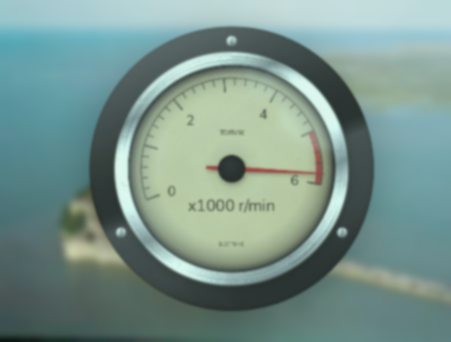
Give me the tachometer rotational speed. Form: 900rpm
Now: 5800rpm
